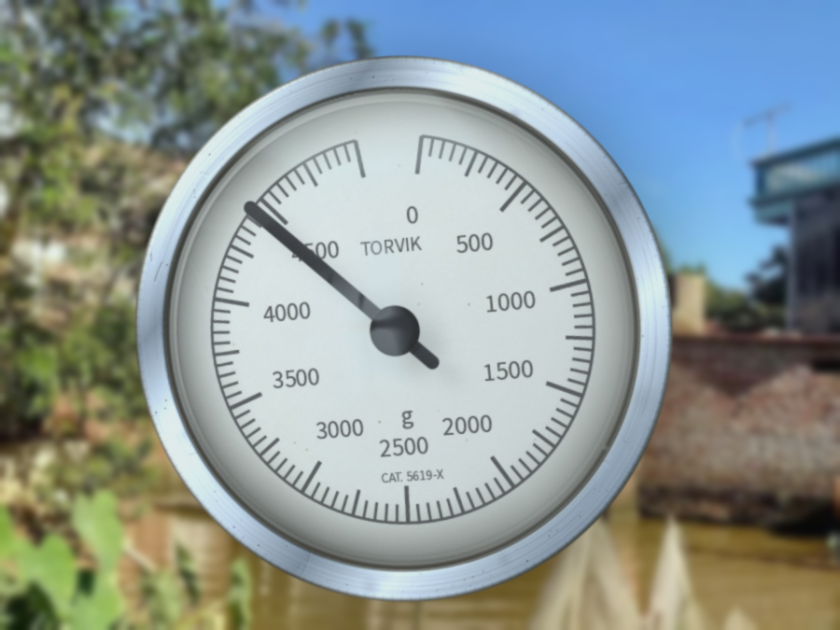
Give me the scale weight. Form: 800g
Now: 4450g
